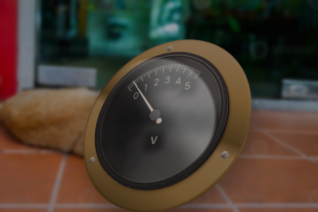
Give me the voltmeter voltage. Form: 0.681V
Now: 0.5V
